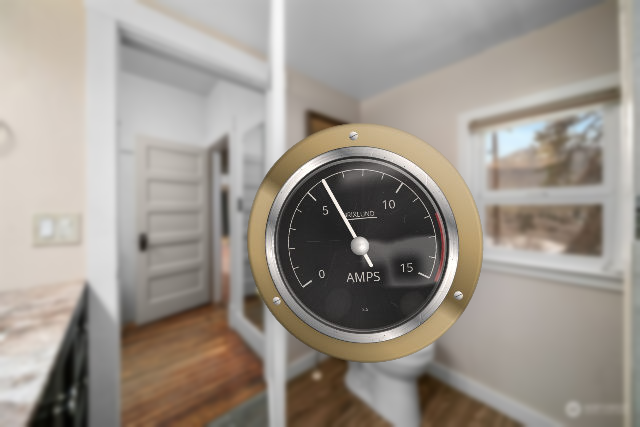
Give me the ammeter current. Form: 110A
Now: 6A
